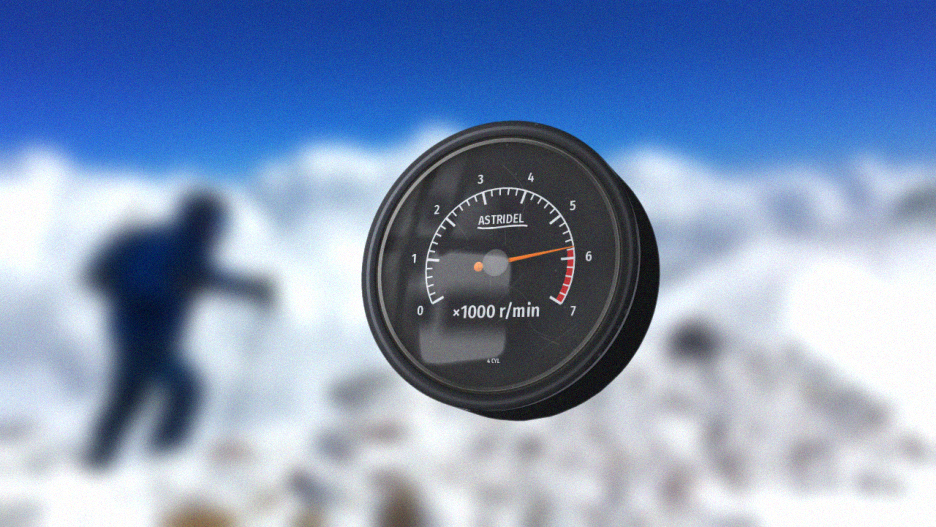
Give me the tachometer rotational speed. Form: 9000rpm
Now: 5800rpm
